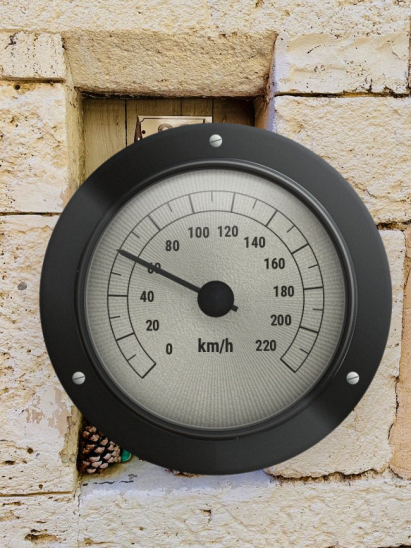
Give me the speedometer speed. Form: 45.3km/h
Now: 60km/h
